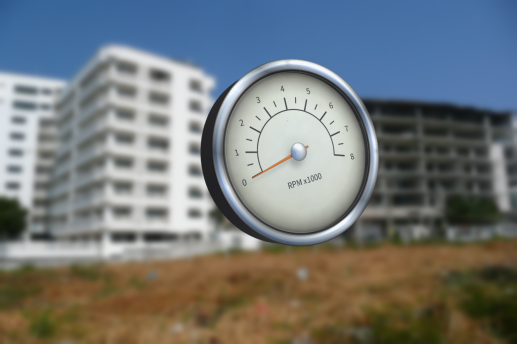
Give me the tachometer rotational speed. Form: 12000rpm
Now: 0rpm
